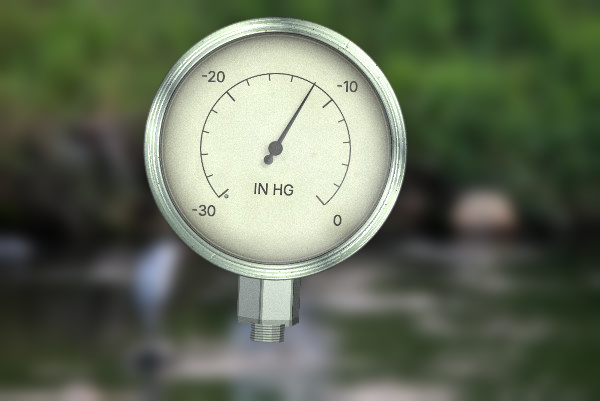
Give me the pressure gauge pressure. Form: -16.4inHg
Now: -12inHg
